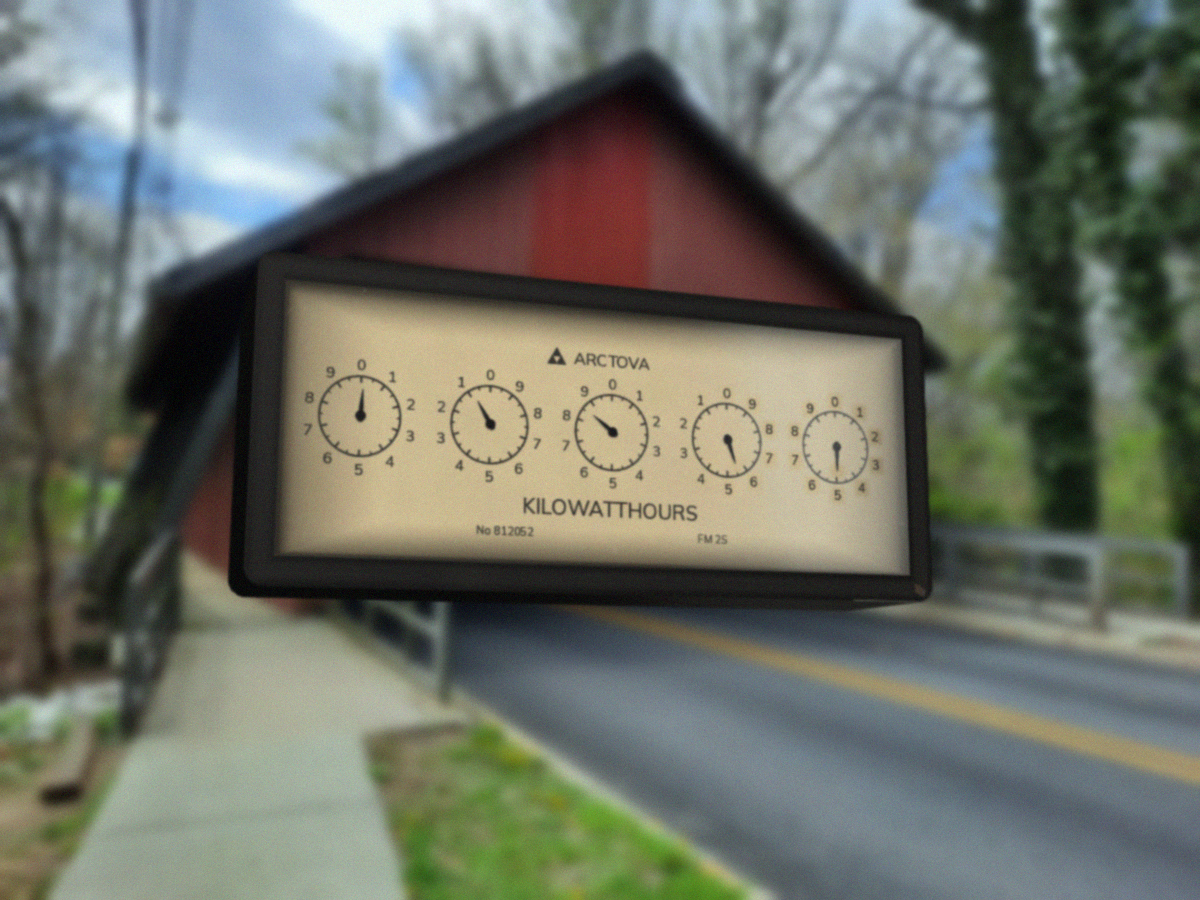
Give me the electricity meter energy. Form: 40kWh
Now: 855kWh
